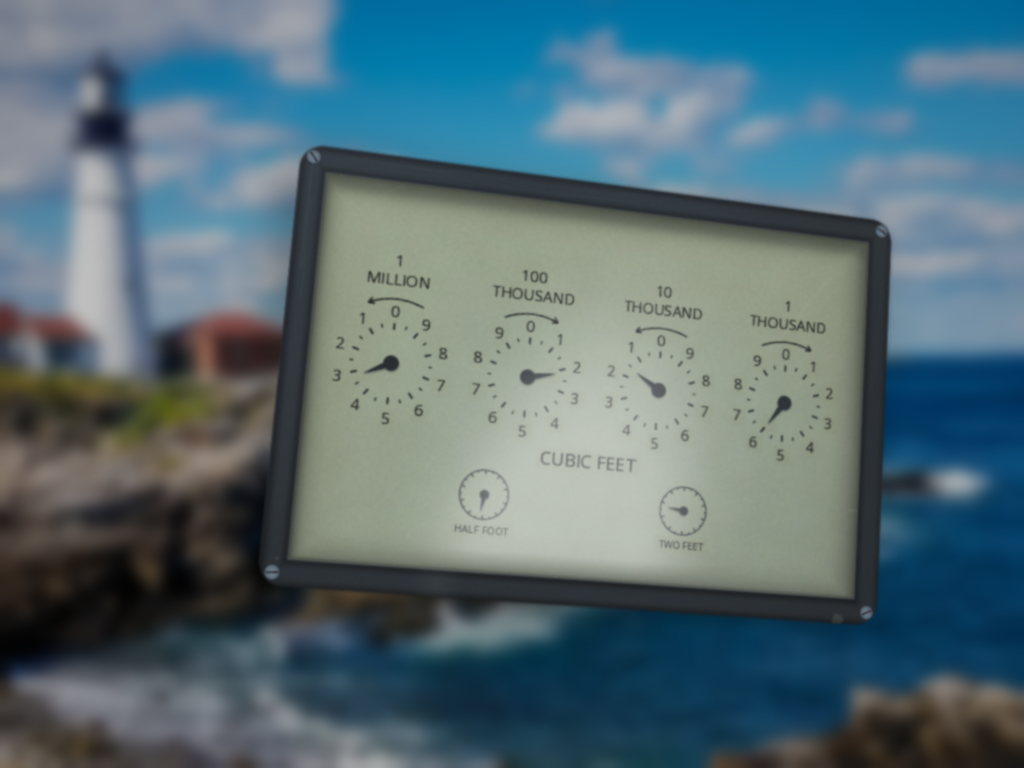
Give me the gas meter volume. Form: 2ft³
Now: 321600ft³
